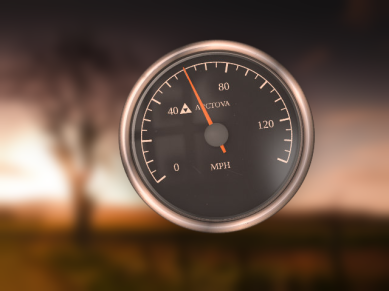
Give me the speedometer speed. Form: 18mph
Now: 60mph
